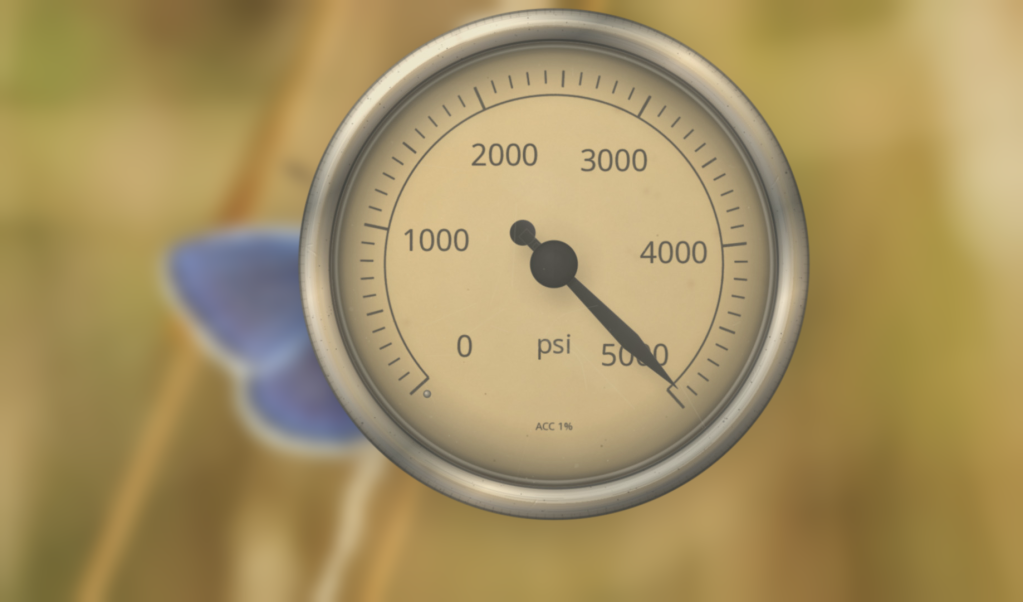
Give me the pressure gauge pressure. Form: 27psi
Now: 4950psi
